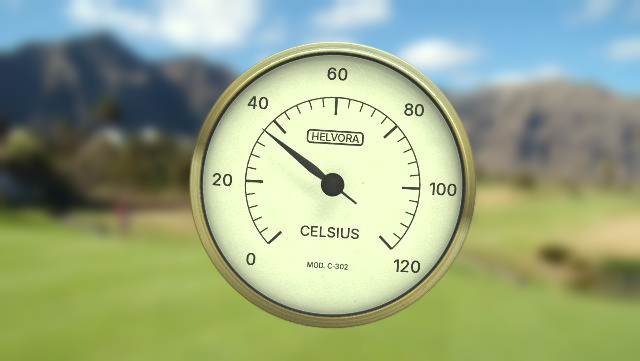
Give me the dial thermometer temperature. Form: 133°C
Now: 36°C
